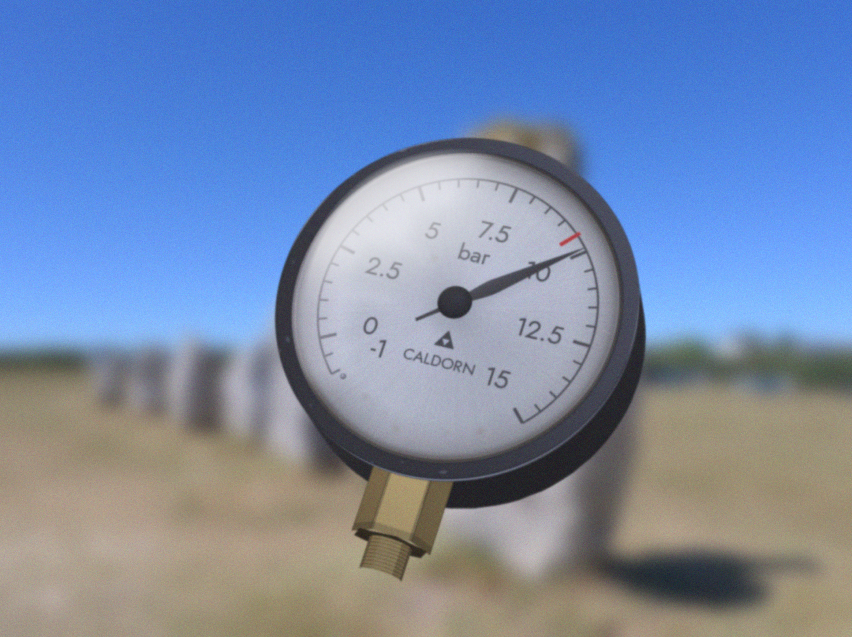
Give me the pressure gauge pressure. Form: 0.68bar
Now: 10bar
